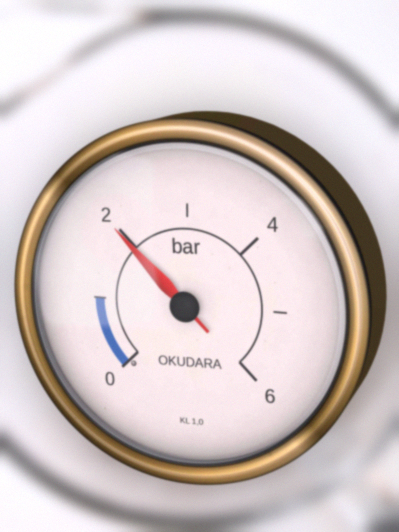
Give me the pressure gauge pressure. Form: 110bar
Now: 2bar
